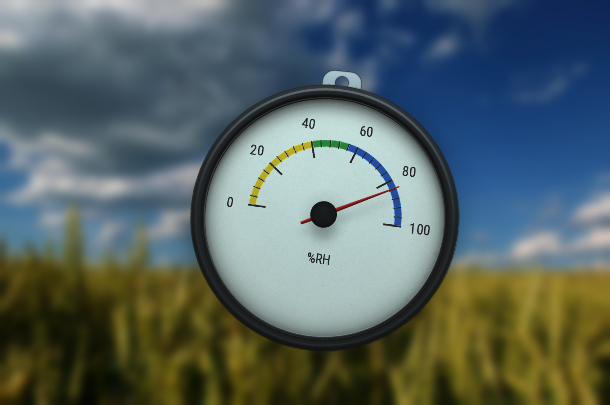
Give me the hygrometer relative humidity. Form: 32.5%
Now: 84%
